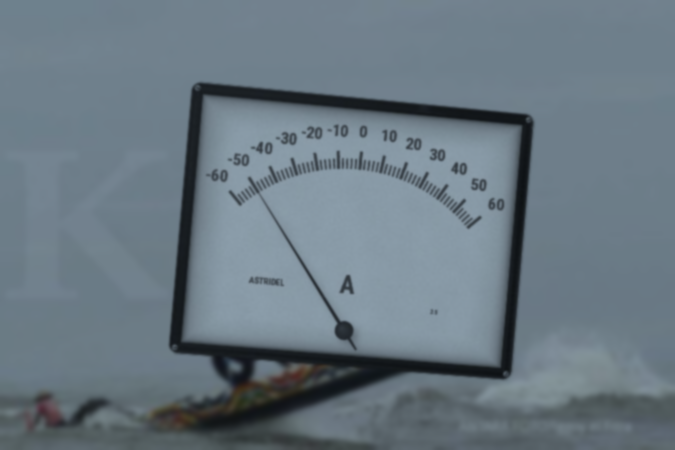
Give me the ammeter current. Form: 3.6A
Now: -50A
